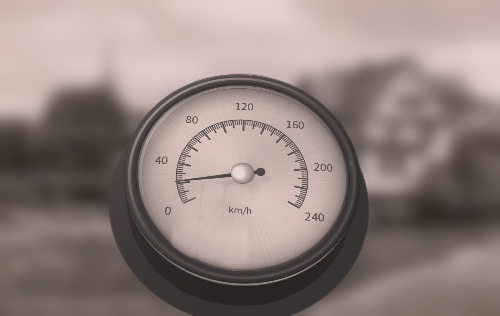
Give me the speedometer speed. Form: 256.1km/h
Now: 20km/h
